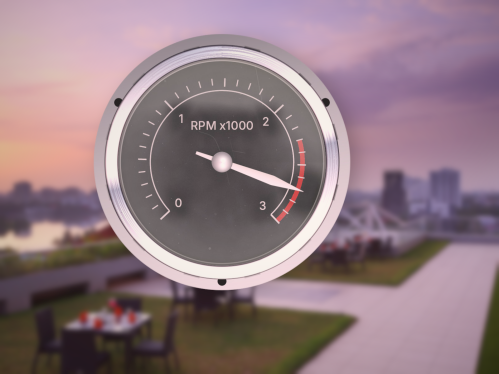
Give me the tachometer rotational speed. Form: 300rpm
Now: 2700rpm
